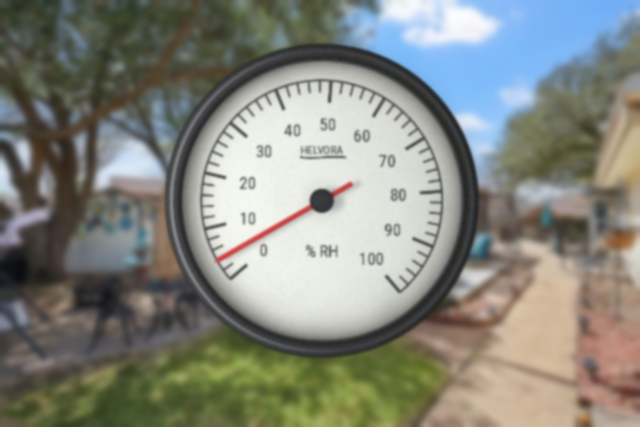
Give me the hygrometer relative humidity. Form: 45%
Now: 4%
